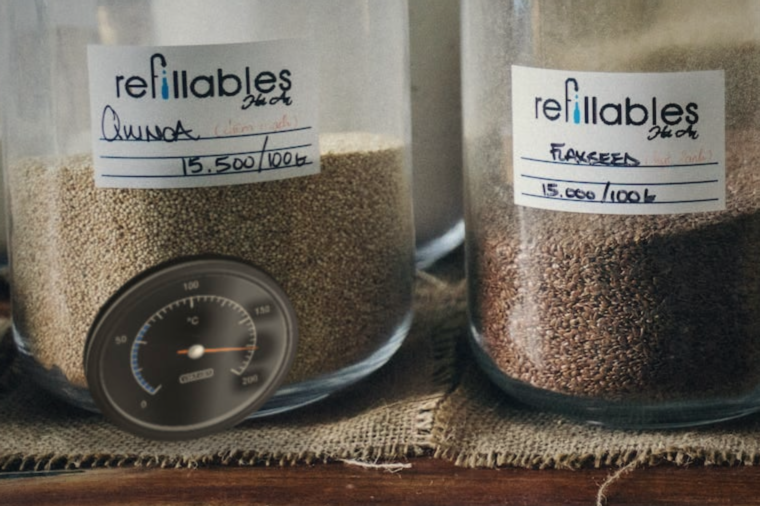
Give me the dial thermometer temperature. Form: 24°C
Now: 175°C
